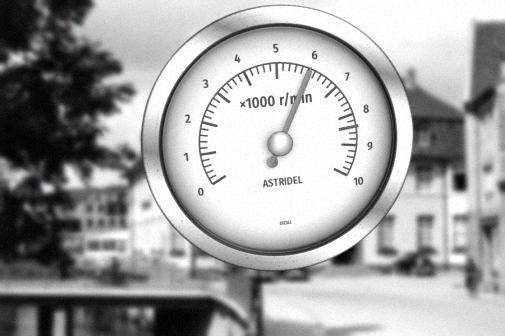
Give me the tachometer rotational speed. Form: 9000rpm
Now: 6000rpm
